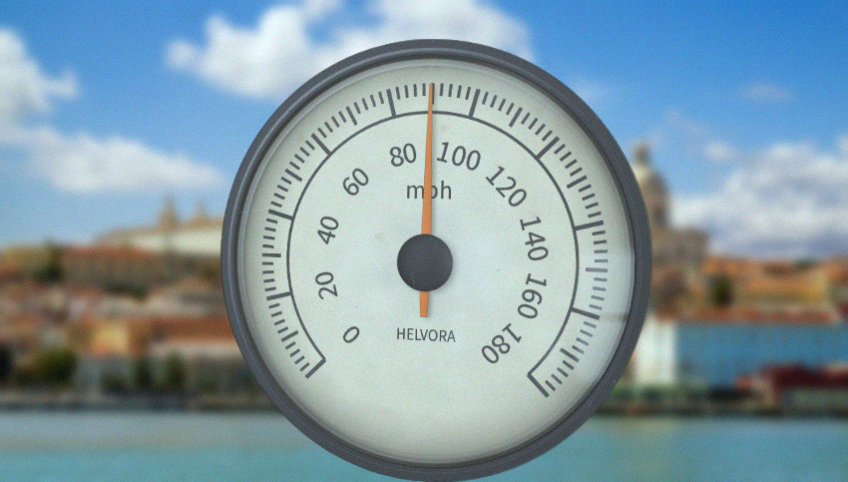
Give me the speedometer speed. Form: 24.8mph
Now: 90mph
